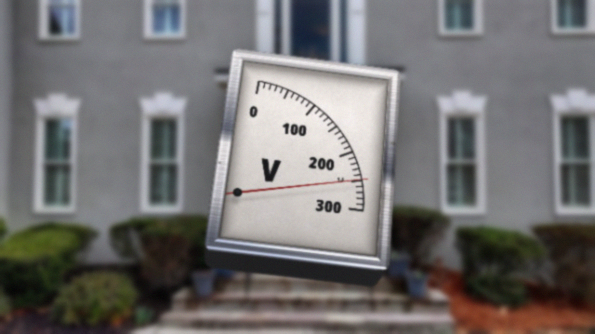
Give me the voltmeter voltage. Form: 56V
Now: 250V
